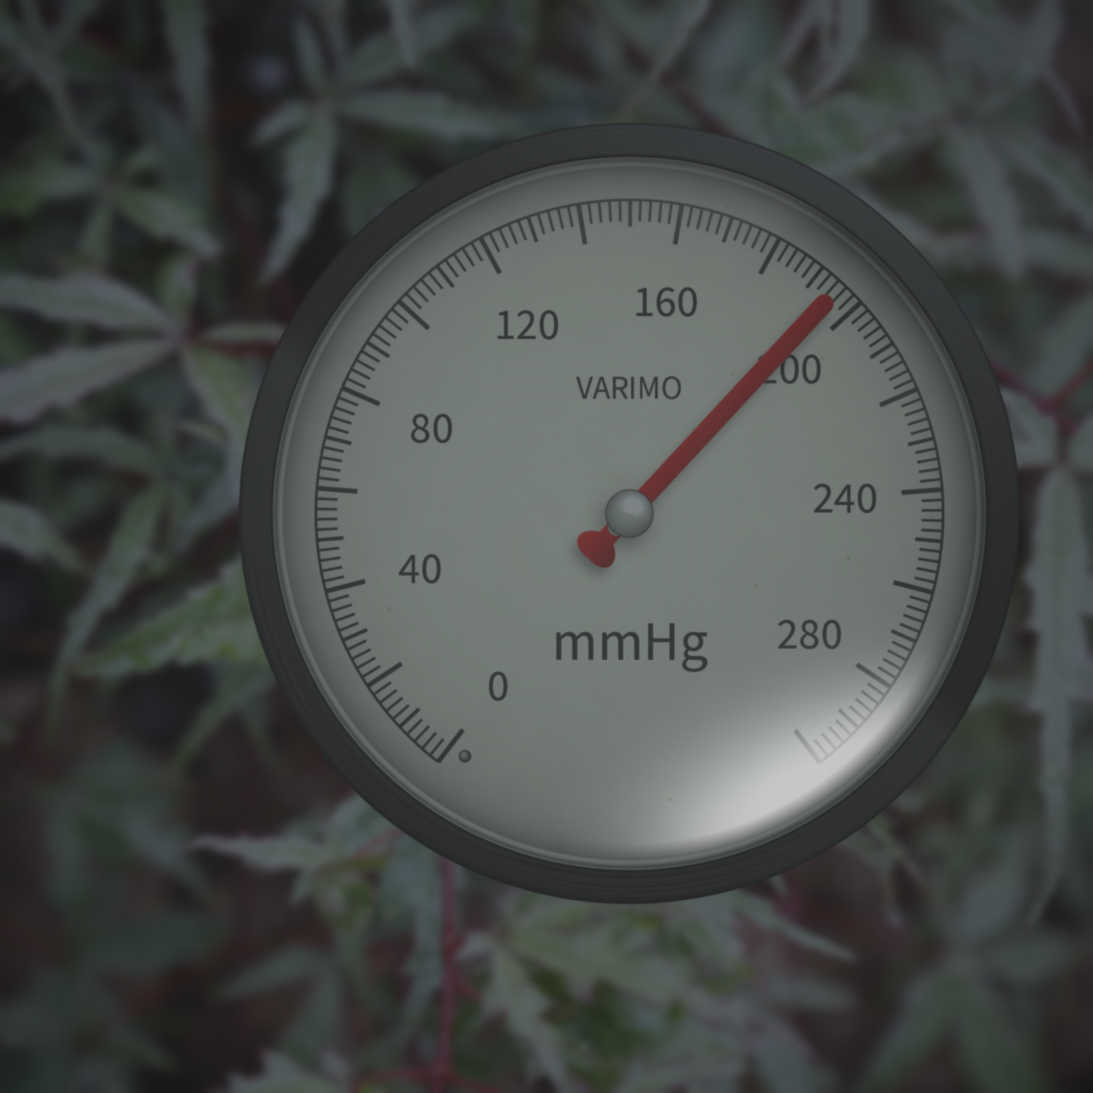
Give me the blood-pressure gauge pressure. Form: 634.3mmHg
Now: 195mmHg
